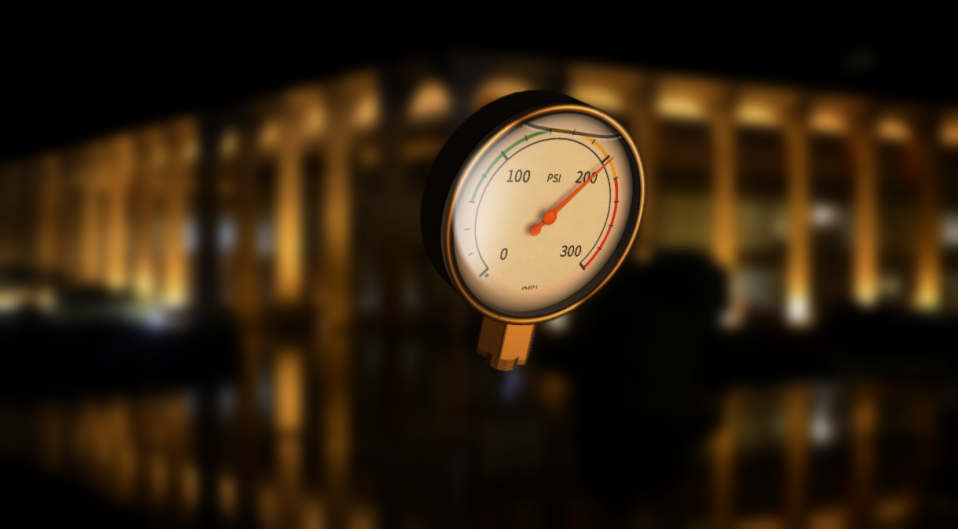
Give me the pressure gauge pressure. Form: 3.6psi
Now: 200psi
